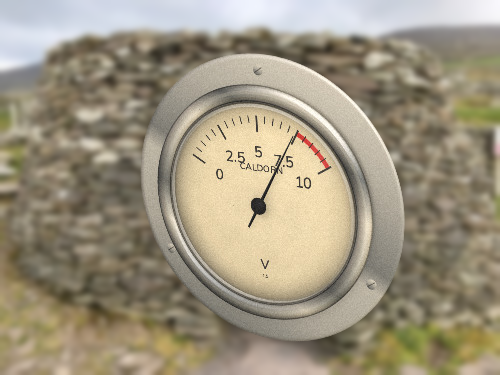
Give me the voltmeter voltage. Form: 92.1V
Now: 7.5V
